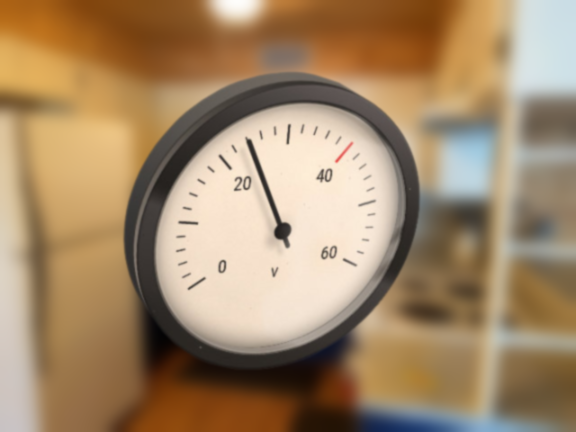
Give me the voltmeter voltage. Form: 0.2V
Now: 24V
